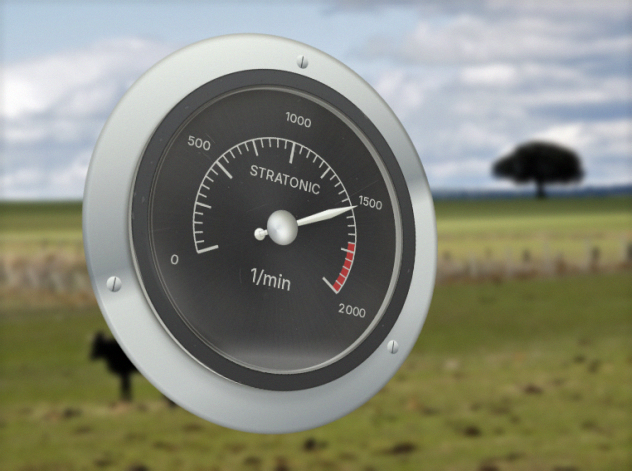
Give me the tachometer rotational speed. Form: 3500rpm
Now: 1500rpm
